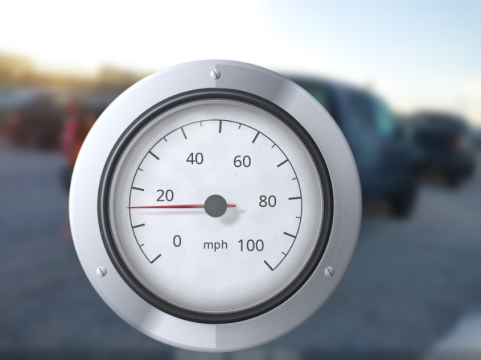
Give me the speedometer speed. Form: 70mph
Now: 15mph
